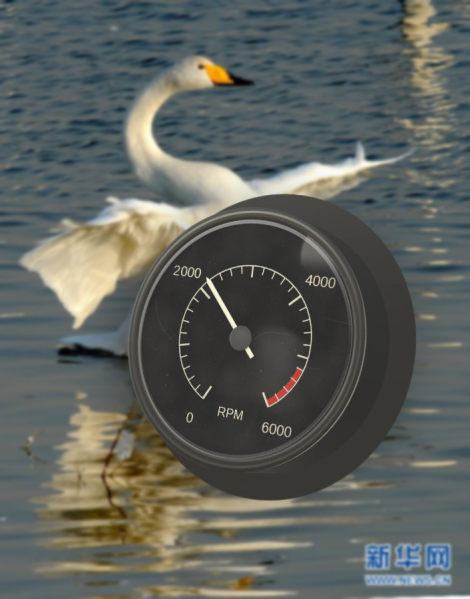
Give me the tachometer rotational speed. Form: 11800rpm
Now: 2200rpm
